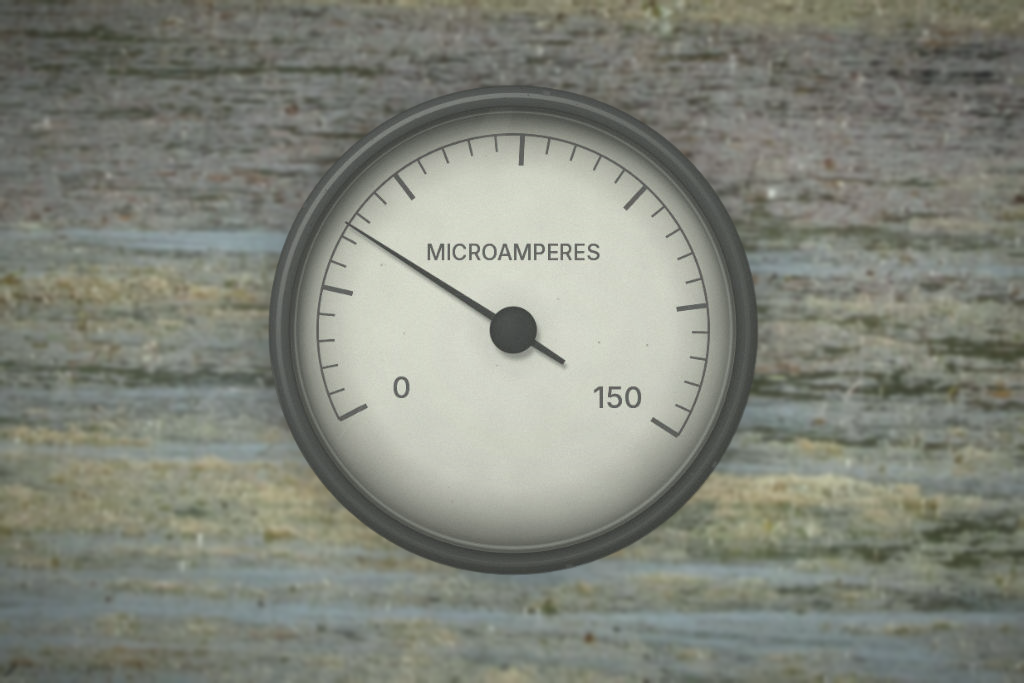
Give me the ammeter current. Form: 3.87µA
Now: 37.5µA
